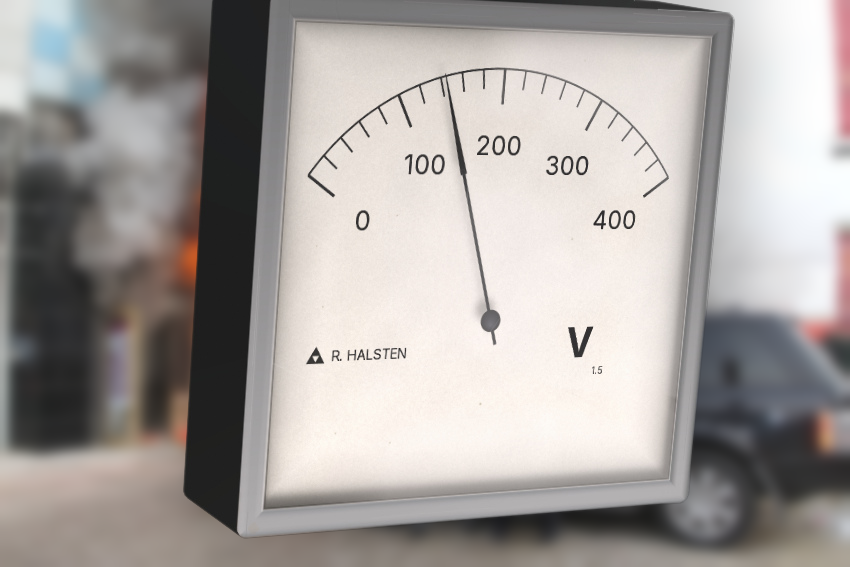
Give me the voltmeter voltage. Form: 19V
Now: 140V
